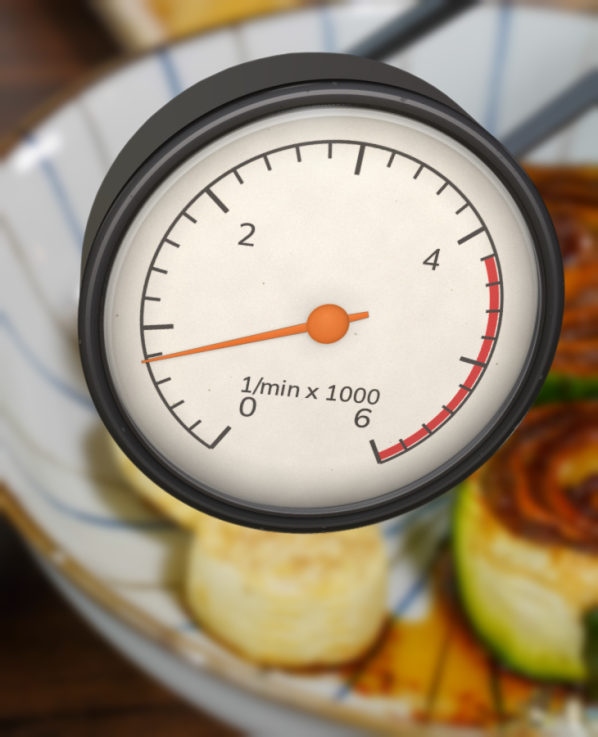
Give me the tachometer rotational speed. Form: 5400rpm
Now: 800rpm
